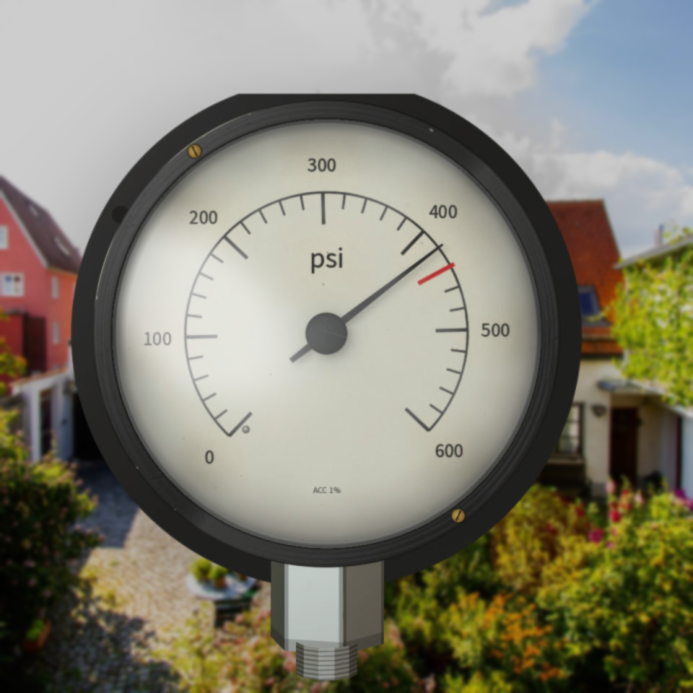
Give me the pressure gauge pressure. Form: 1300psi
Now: 420psi
